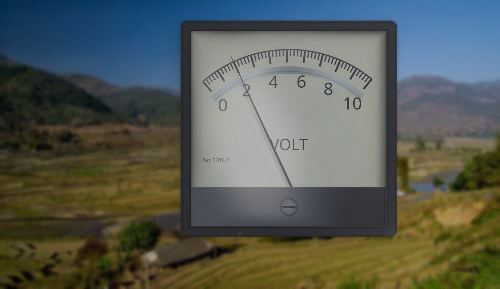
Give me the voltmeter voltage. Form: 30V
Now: 2V
